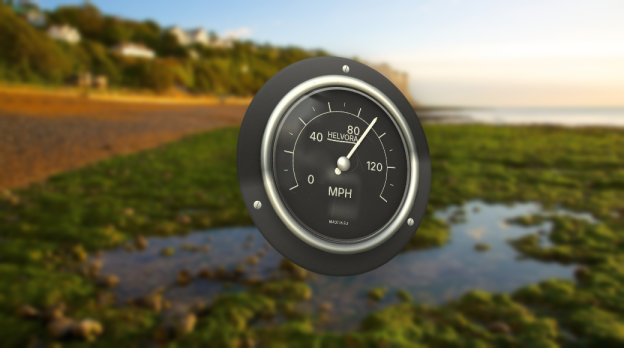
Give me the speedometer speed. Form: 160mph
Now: 90mph
